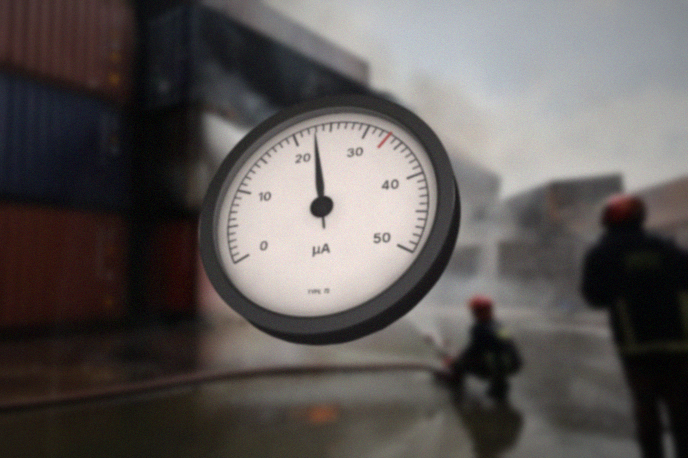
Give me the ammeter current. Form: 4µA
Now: 23µA
